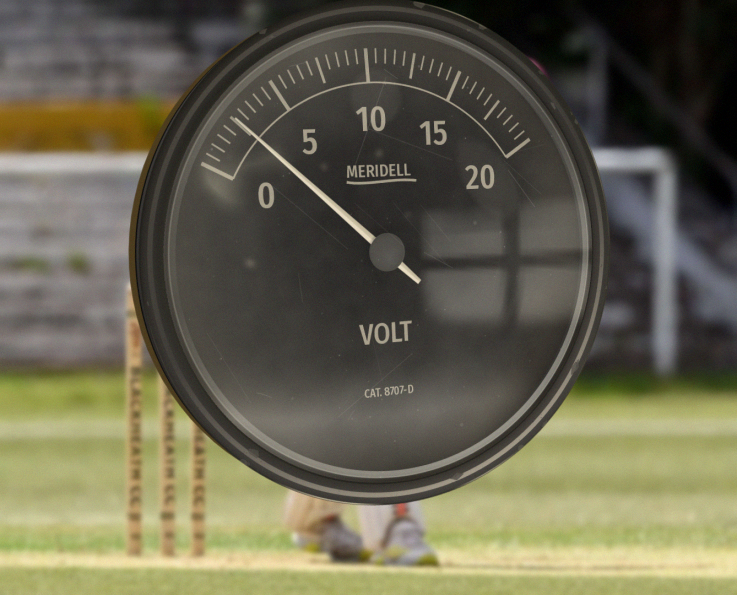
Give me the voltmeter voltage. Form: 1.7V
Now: 2.5V
